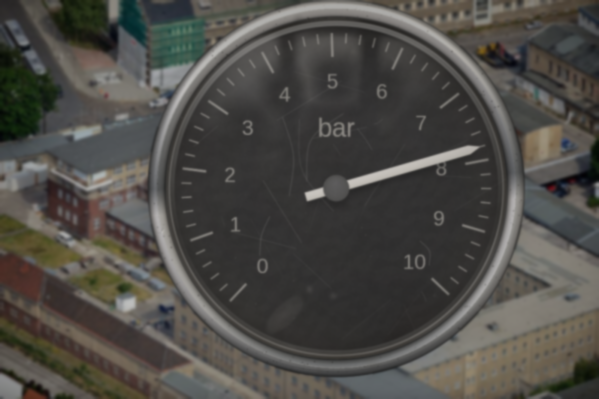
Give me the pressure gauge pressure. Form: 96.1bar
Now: 7.8bar
